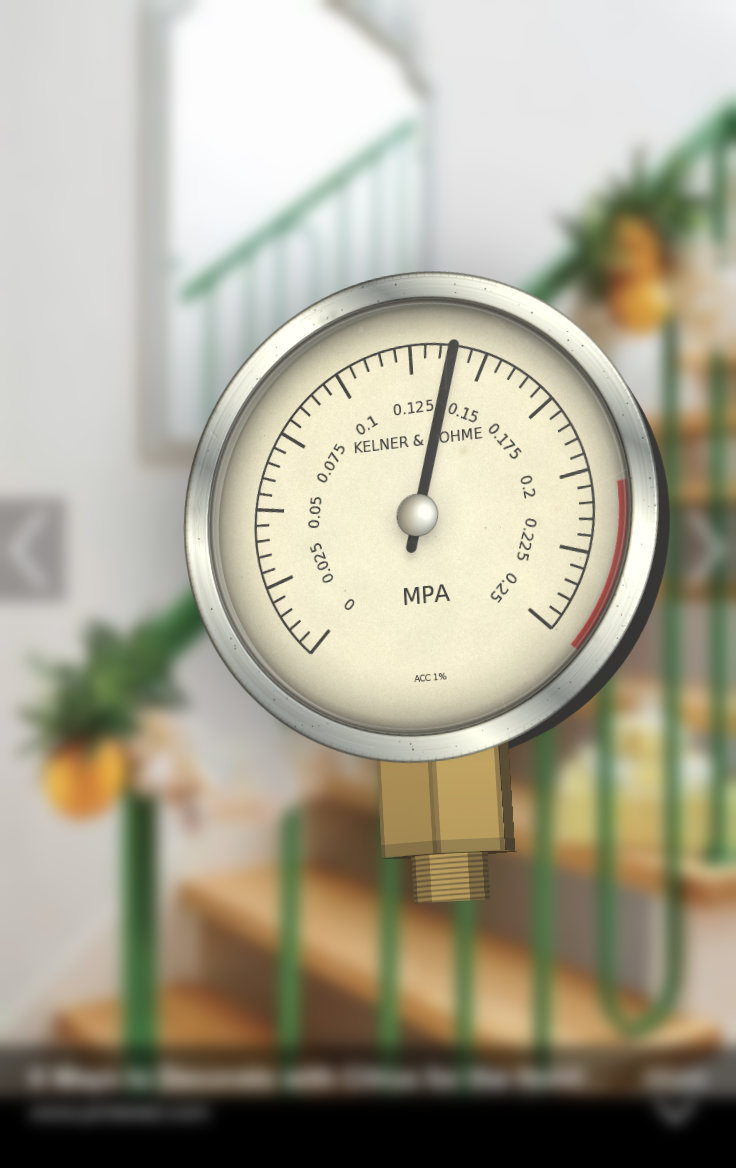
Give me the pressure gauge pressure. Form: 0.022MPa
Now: 0.14MPa
